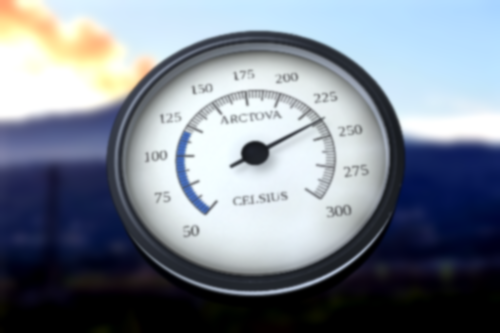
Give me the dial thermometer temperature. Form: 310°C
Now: 237.5°C
